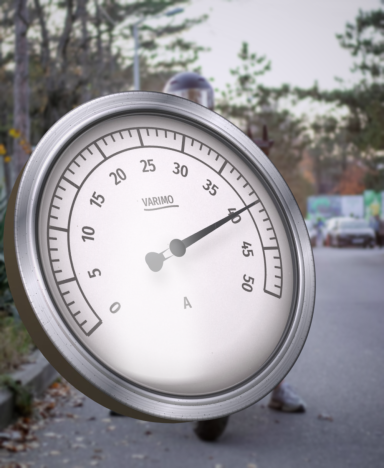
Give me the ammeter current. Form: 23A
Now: 40A
